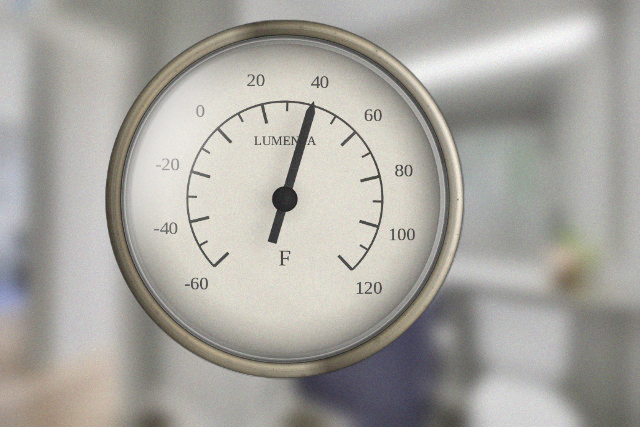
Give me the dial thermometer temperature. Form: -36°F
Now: 40°F
